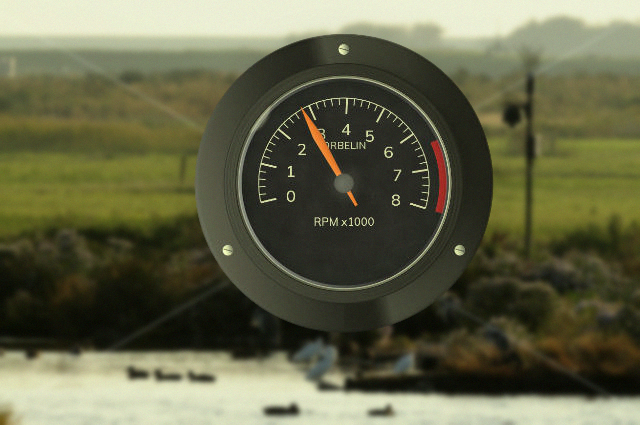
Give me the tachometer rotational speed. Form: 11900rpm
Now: 2800rpm
